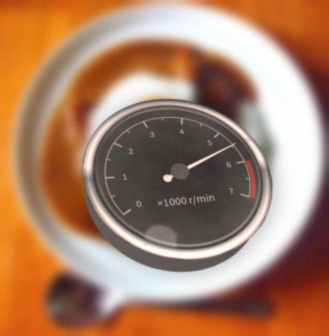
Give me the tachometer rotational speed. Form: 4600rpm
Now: 5500rpm
